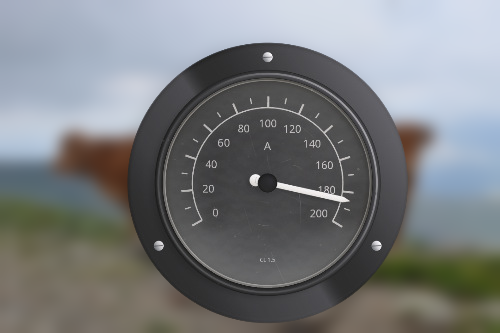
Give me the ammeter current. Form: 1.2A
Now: 185A
